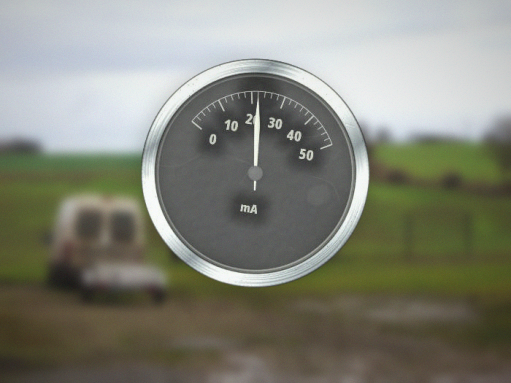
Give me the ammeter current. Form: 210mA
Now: 22mA
